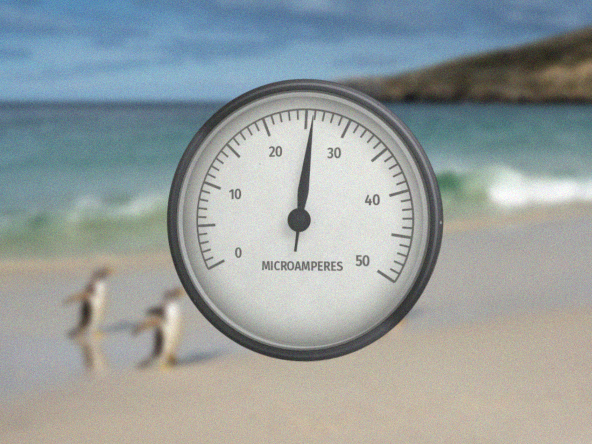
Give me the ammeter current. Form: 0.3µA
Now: 26µA
